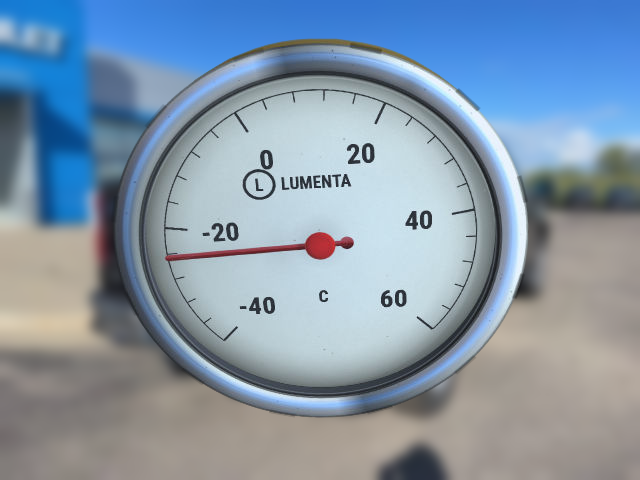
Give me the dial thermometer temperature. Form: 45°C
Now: -24°C
